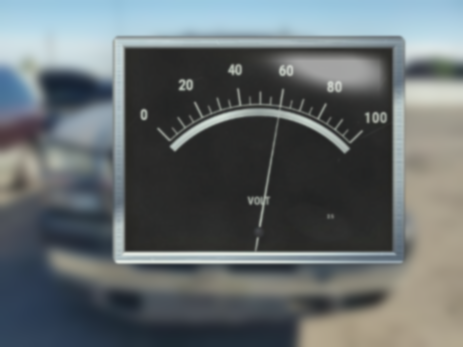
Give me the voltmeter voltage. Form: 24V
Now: 60V
